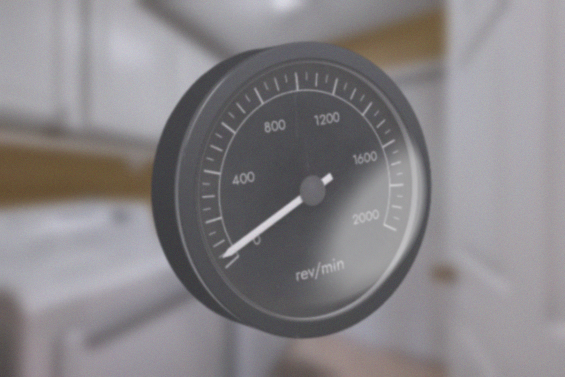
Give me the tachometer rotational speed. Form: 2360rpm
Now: 50rpm
